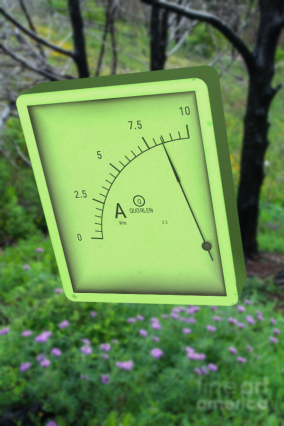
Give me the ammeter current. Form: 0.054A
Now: 8.5A
